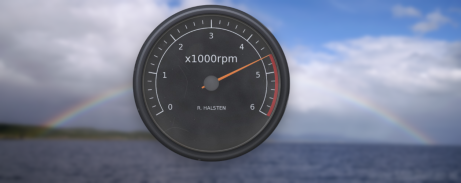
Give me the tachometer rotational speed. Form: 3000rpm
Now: 4600rpm
